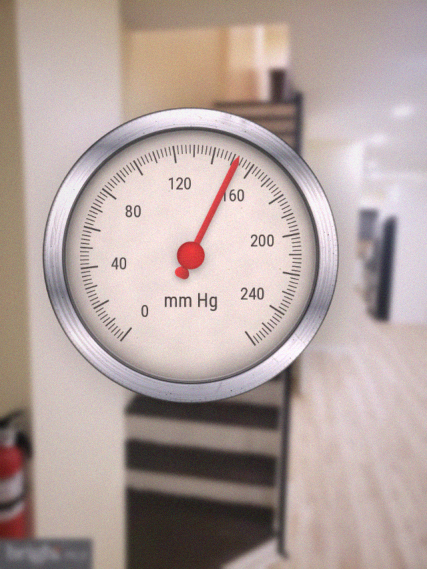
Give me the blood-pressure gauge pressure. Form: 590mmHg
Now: 152mmHg
